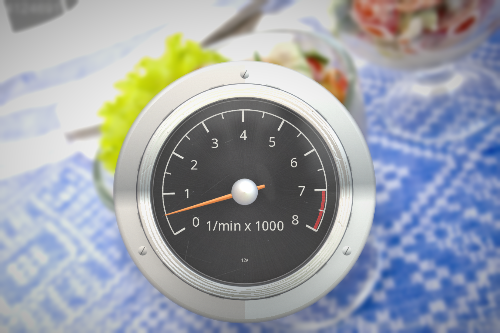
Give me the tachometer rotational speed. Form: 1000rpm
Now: 500rpm
